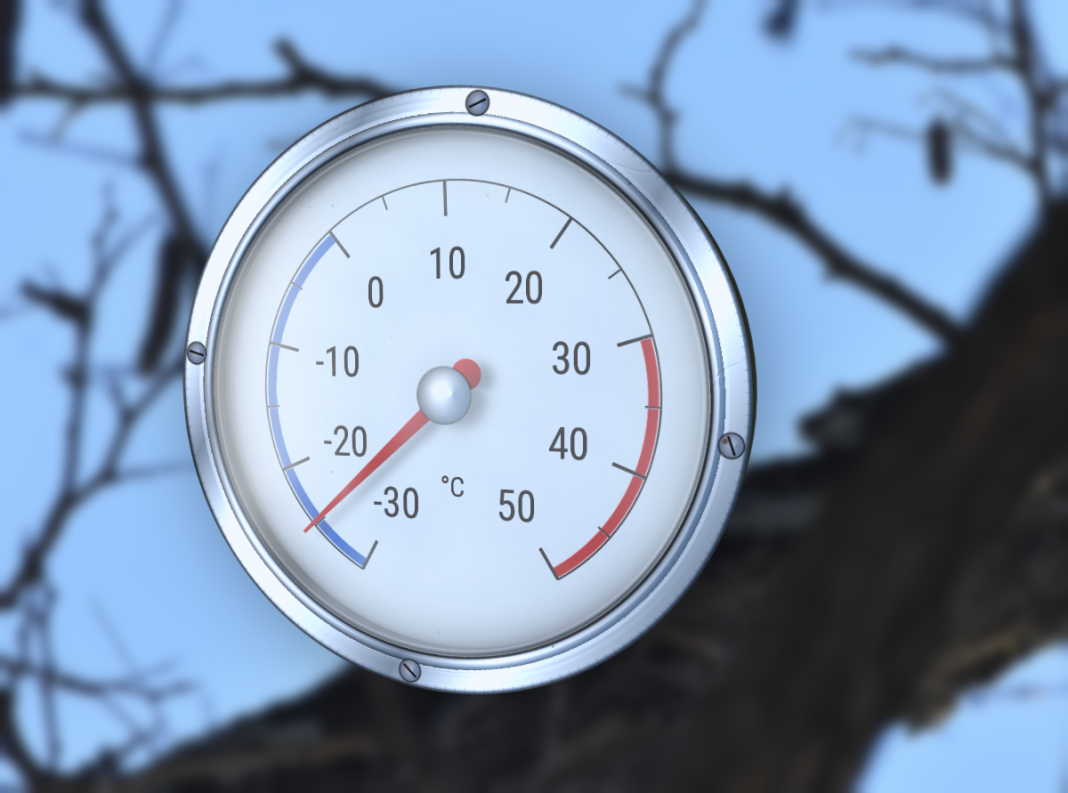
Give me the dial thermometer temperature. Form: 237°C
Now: -25°C
